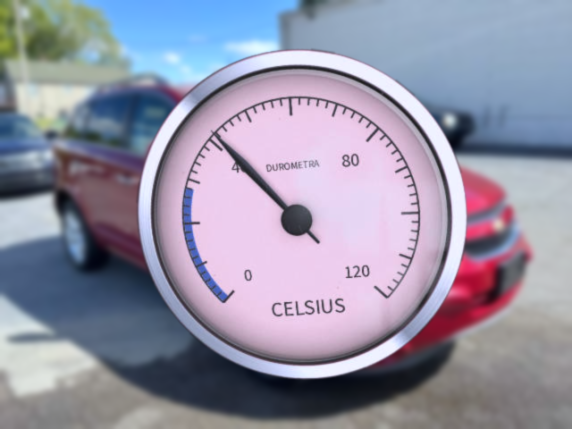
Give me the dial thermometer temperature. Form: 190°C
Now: 42°C
